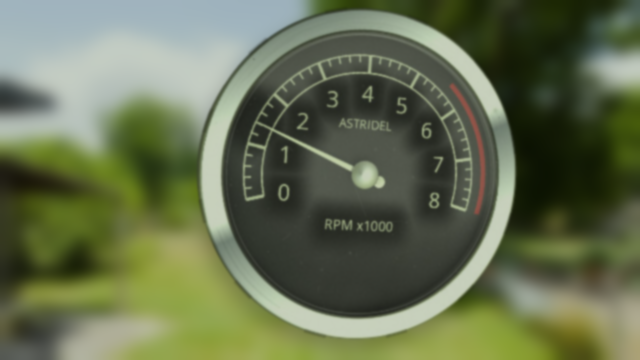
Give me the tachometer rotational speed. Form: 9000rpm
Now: 1400rpm
